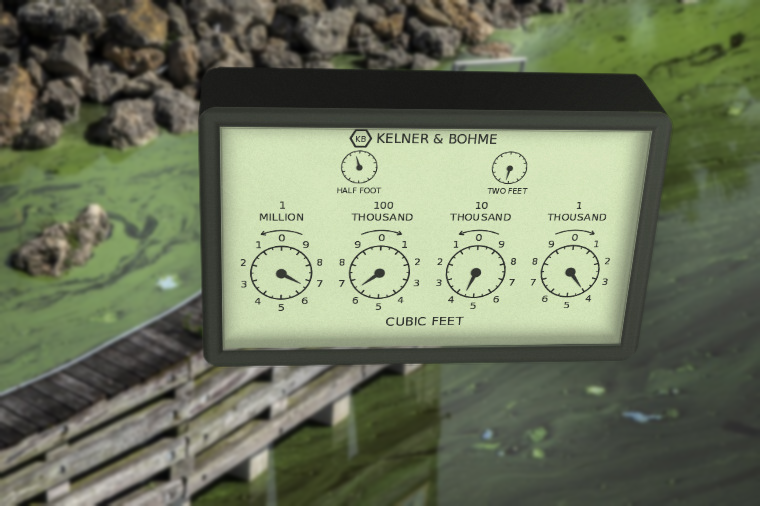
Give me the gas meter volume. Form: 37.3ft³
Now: 664400ft³
